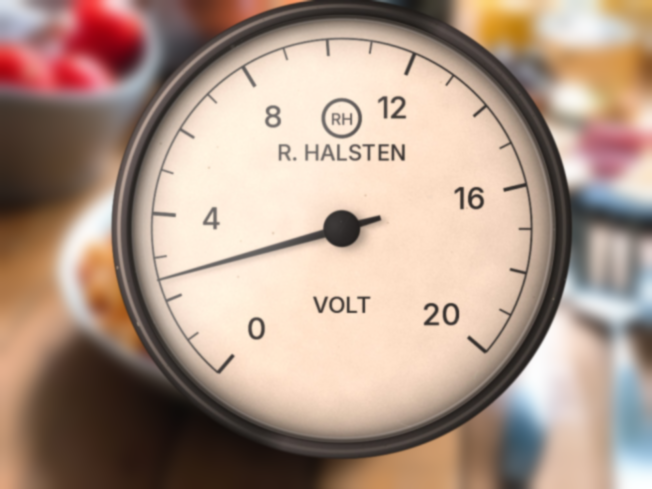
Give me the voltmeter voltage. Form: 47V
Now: 2.5V
